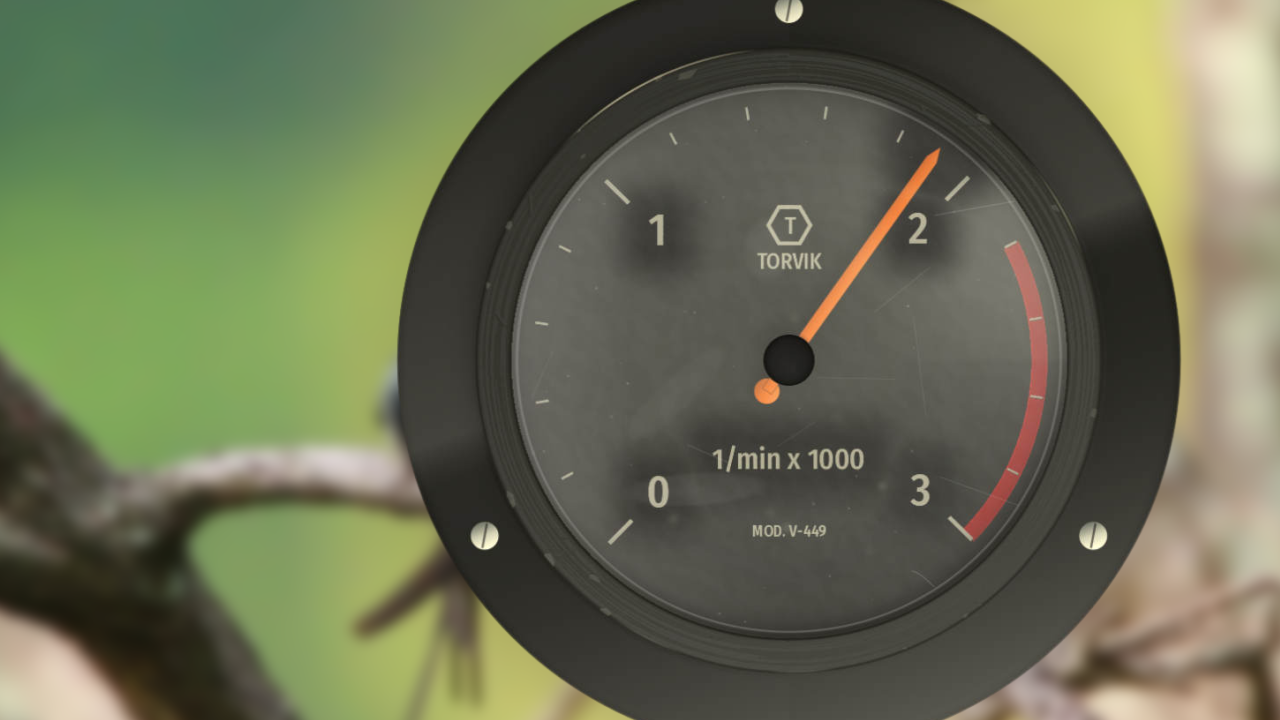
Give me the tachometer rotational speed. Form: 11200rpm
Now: 1900rpm
